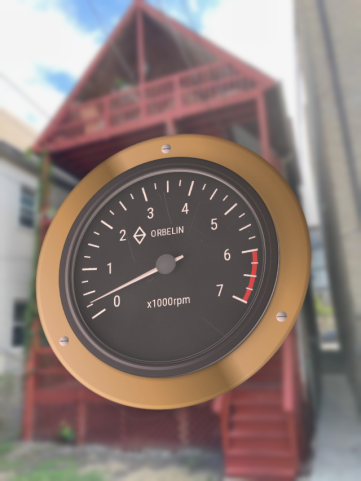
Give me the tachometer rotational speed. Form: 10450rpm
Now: 250rpm
